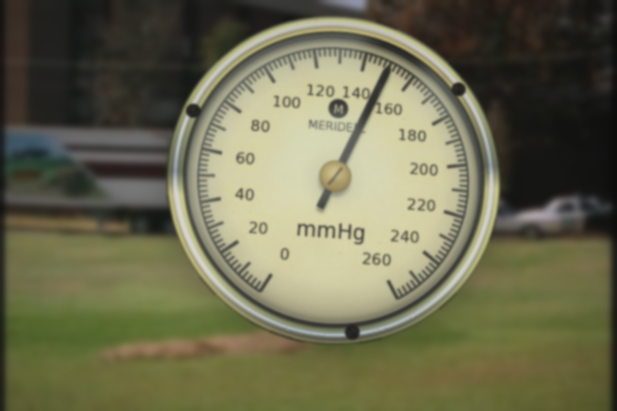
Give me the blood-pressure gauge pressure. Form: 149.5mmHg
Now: 150mmHg
